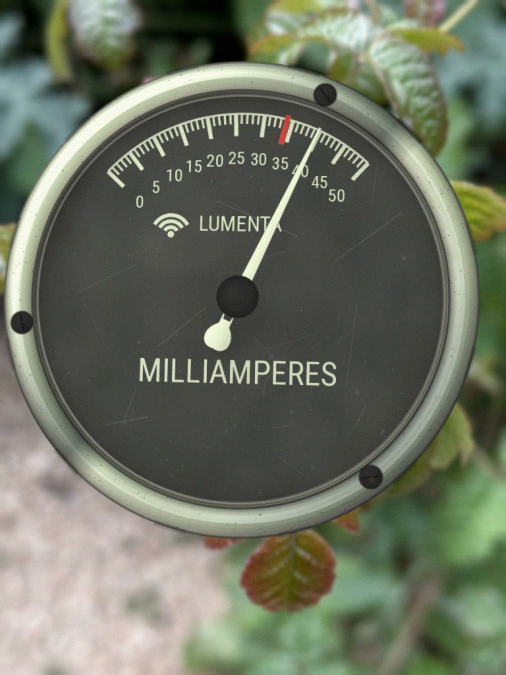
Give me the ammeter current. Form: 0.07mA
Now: 40mA
